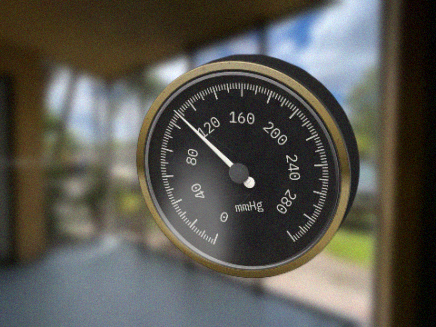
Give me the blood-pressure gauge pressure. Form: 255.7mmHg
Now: 110mmHg
